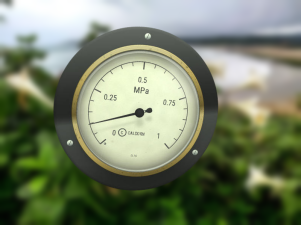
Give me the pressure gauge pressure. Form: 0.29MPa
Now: 0.1MPa
